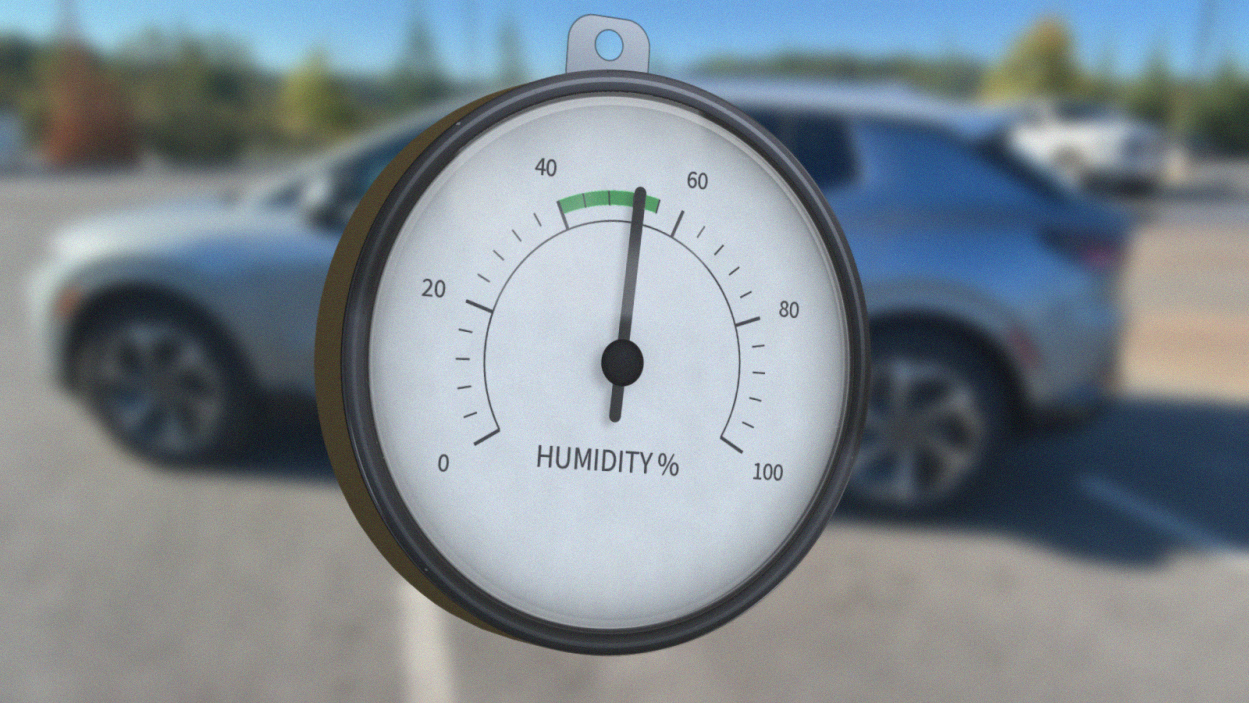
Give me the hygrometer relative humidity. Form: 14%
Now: 52%
